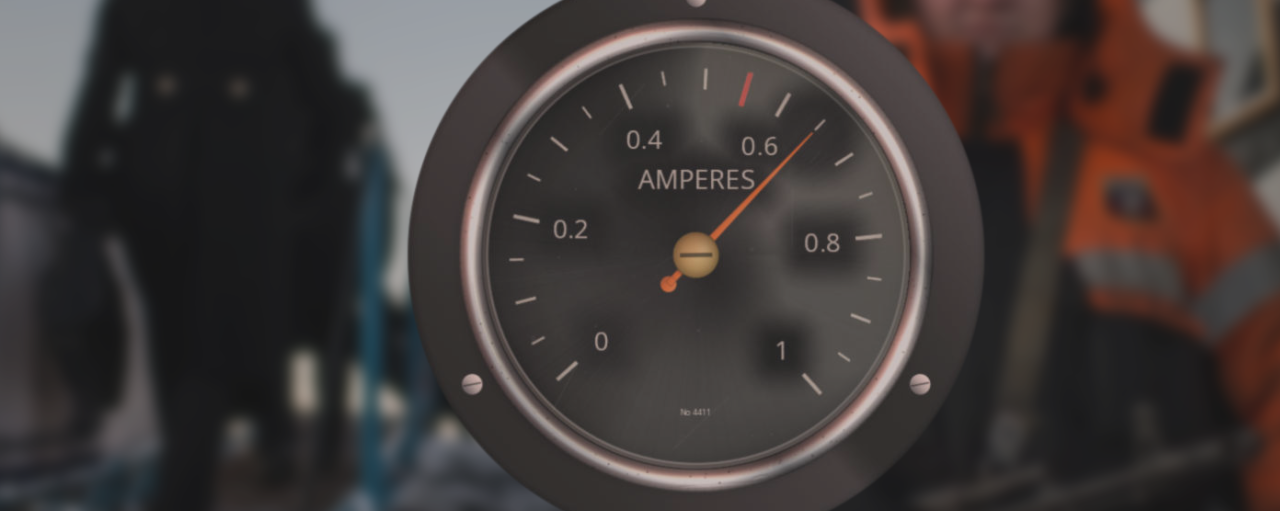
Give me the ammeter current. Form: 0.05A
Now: 0.65A
